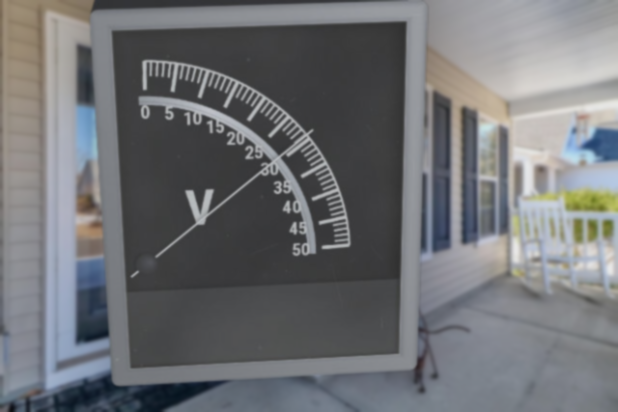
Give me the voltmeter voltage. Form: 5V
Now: 29V
